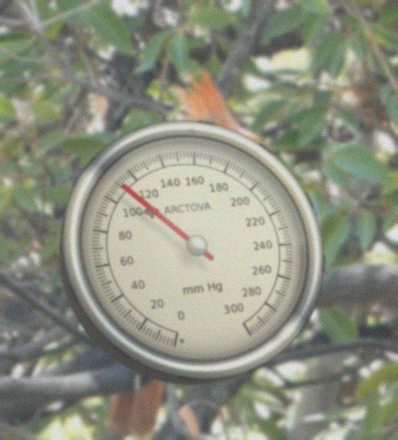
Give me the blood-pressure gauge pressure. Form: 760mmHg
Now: 110mmHg
